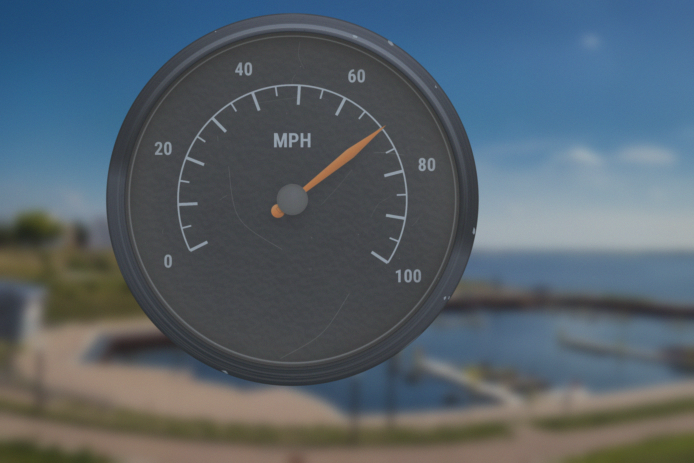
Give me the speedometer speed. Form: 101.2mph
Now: 70mph
